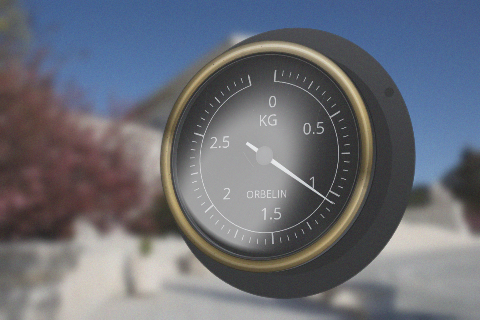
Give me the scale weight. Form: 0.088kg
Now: 1.05kg
